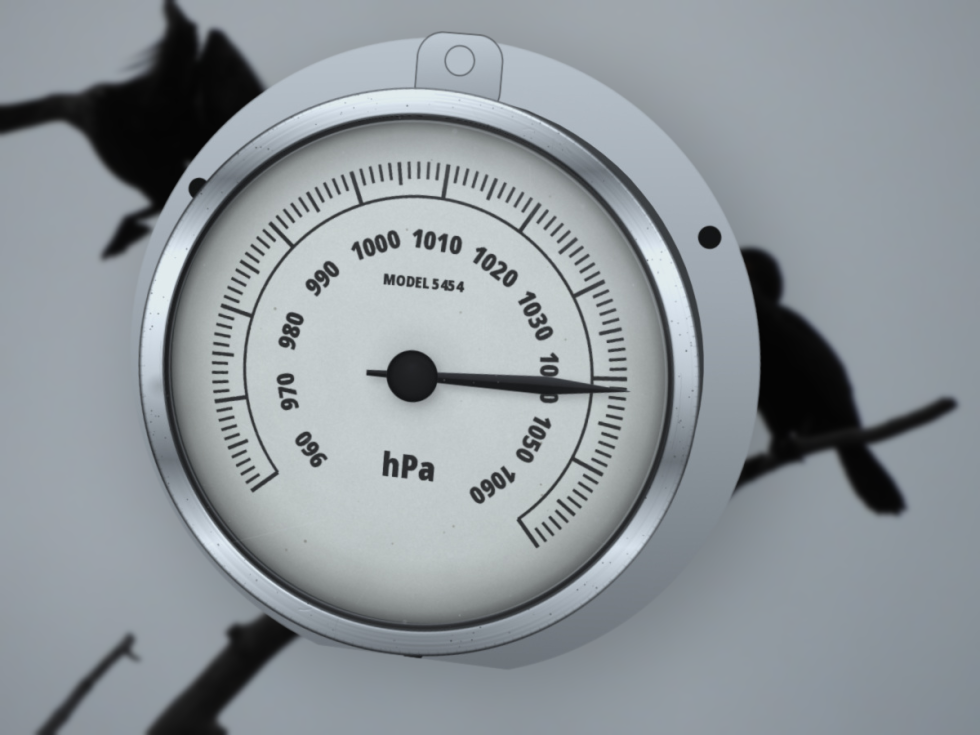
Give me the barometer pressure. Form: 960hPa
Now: 1041hPa
